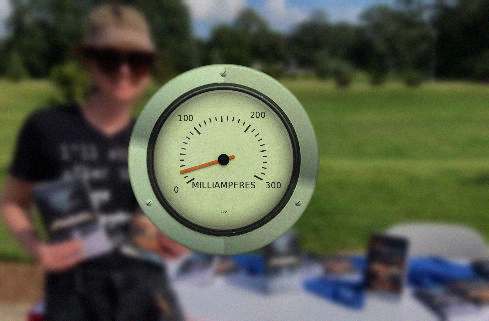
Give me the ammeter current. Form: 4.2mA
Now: 20mA
